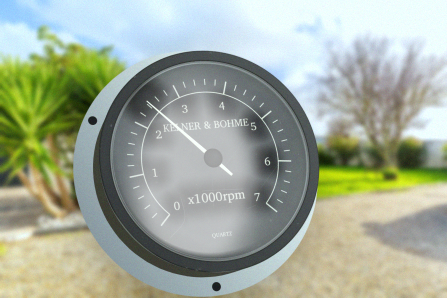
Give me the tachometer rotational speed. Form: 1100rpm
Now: 2400rpm
